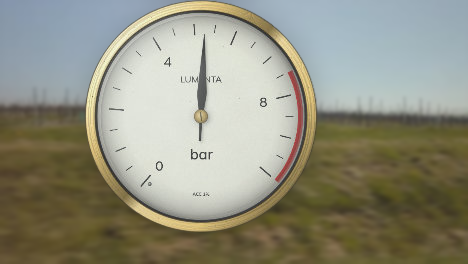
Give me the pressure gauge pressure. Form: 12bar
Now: 5.25bar
